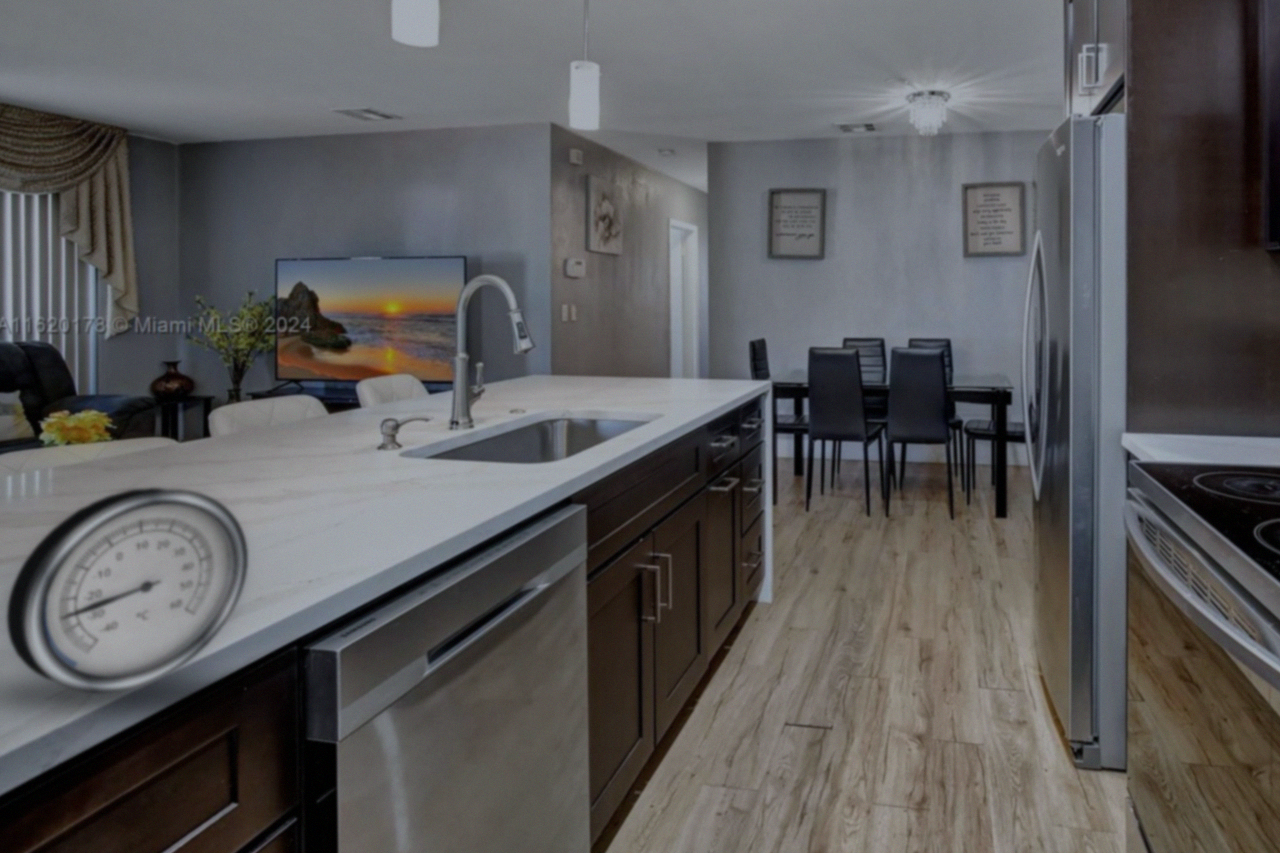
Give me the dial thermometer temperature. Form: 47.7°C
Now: -25°C
